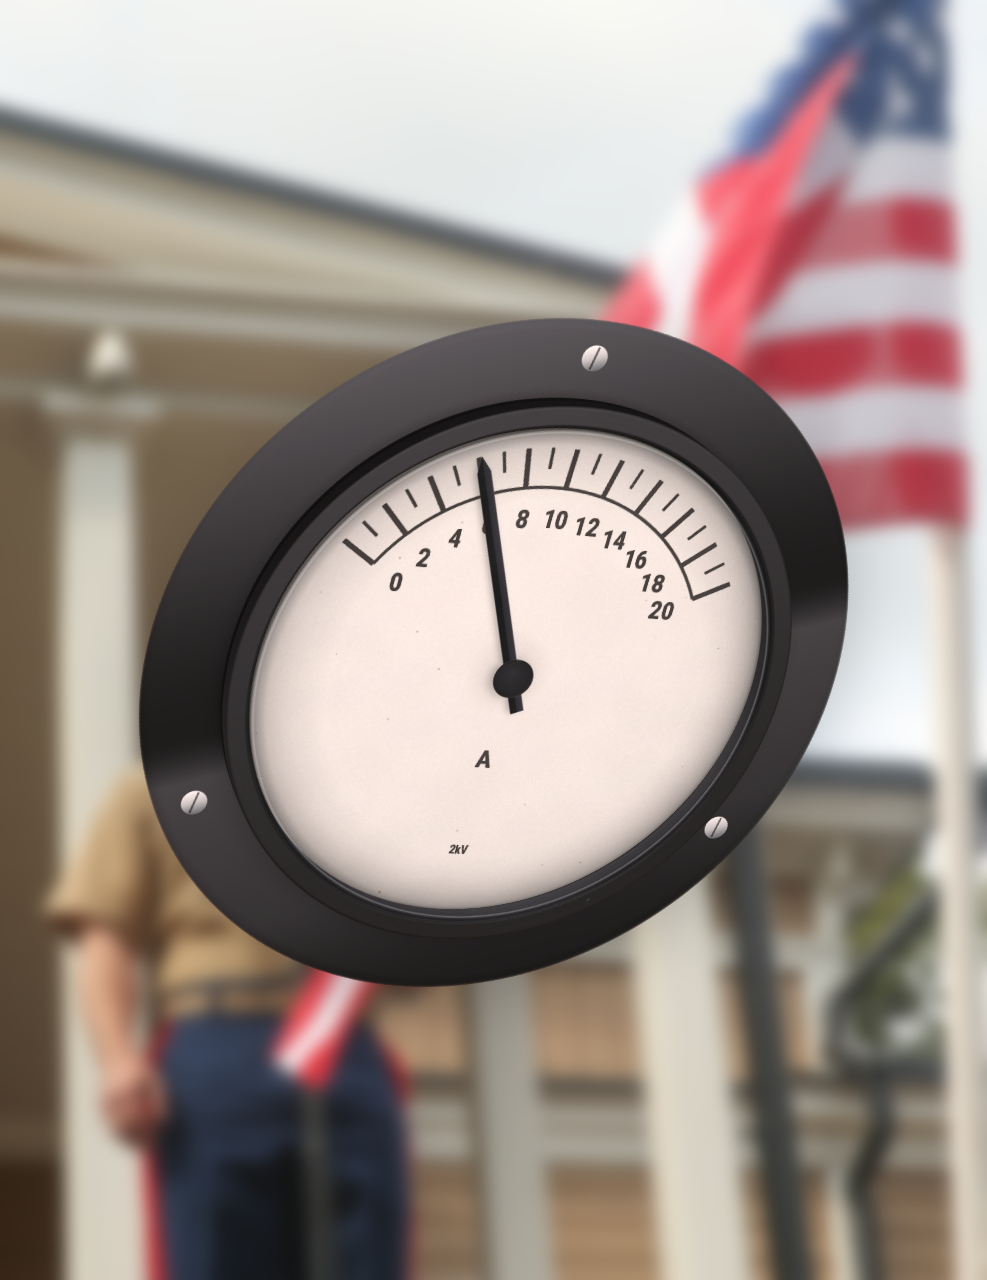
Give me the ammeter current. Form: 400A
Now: 6A
